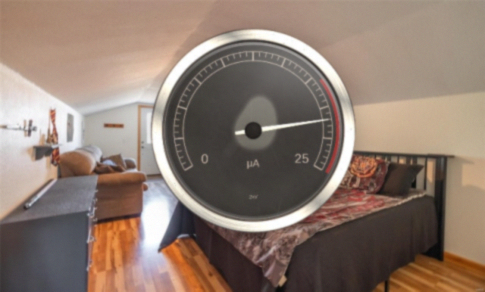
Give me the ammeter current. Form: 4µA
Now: 21µA
